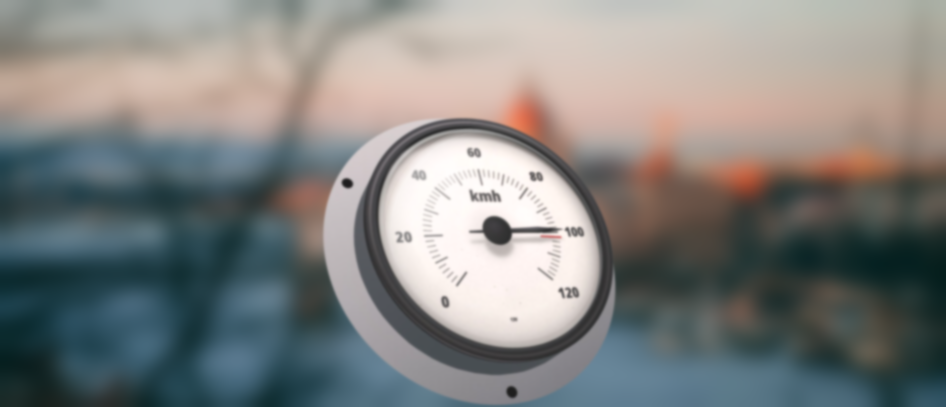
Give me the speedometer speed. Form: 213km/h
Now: 100km/h
